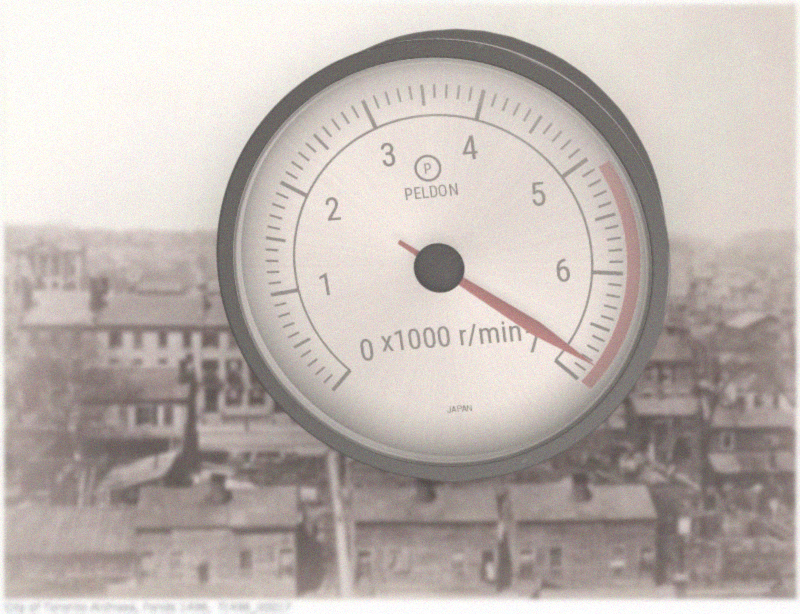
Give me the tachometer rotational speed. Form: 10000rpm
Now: 6800rpm
